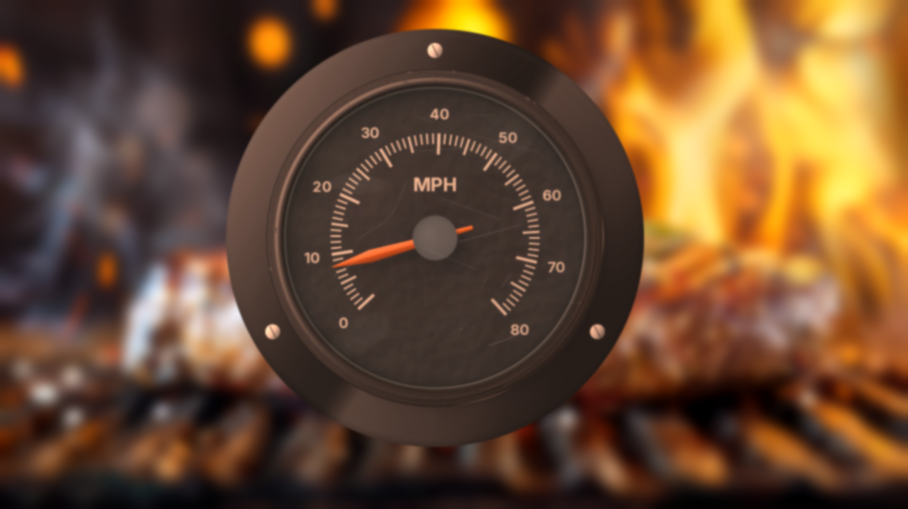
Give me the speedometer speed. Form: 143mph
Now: 8mph
